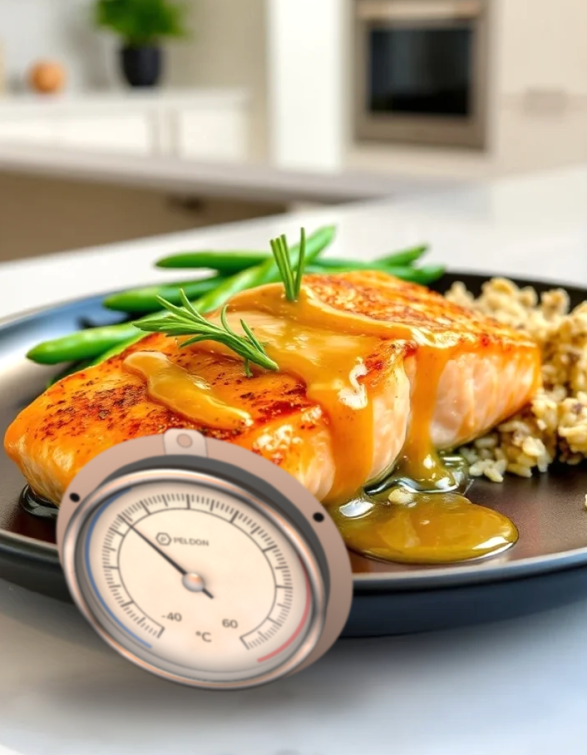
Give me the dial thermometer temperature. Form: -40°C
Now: -5°C
